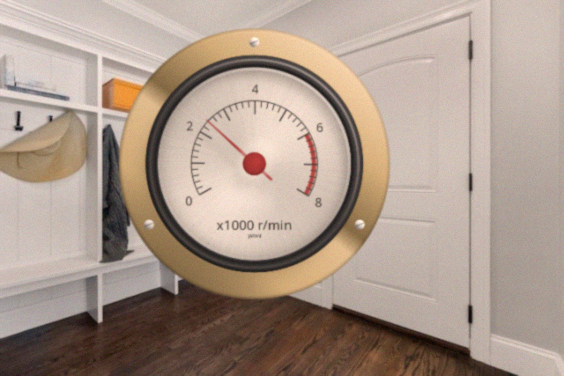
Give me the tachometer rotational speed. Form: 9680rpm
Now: 2400rpm
